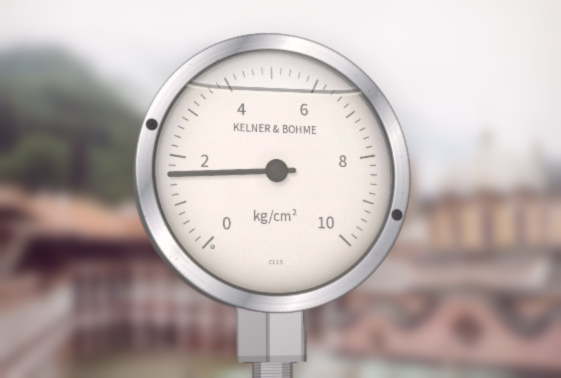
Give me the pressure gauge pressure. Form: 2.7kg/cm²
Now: 1.6kg/cm²
